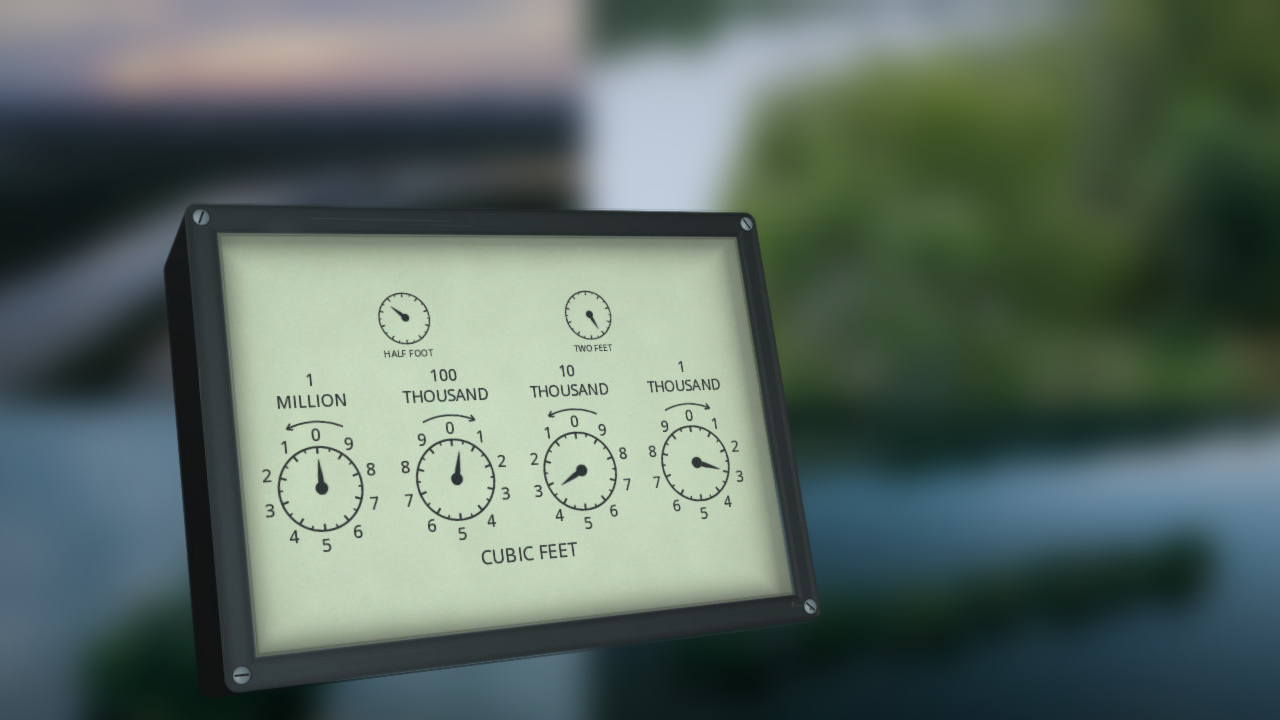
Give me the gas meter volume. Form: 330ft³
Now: 3300ft³
